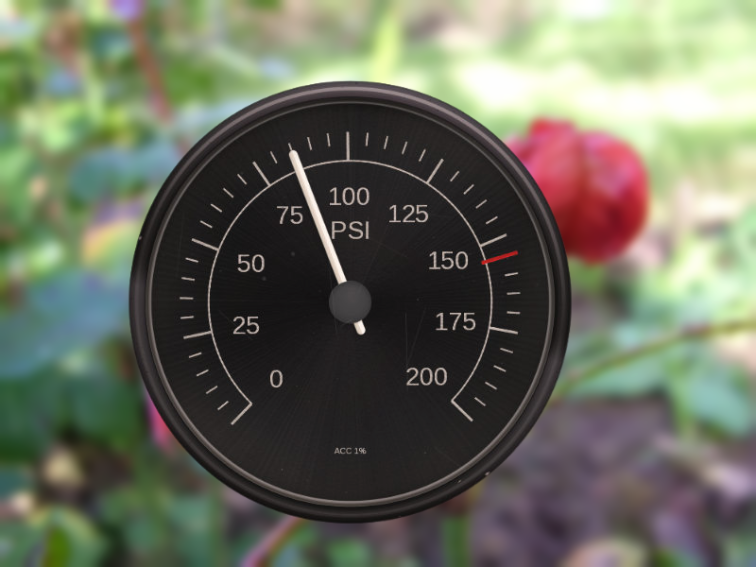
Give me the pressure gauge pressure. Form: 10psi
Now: 85psi
